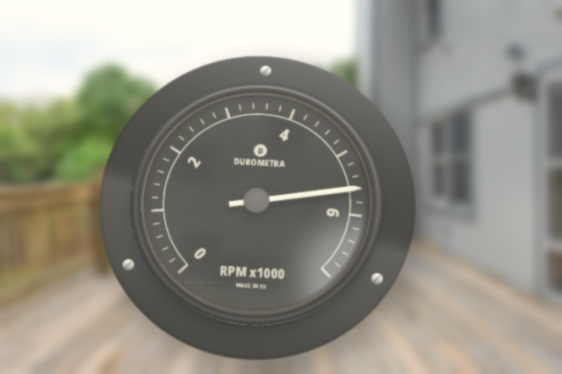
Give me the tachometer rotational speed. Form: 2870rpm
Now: 5600rpm
